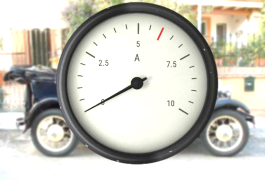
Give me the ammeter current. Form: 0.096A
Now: 0A
